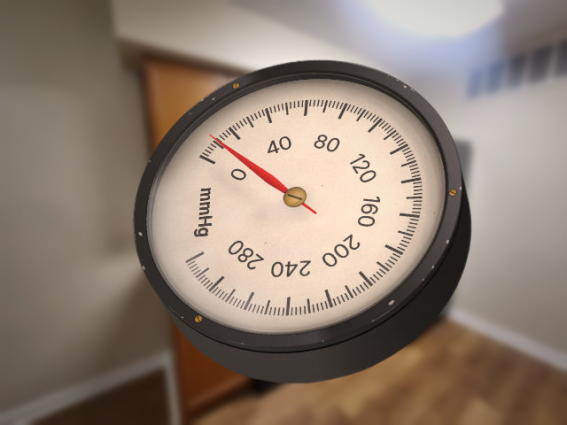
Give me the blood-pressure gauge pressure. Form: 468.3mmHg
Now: 10mmHg
